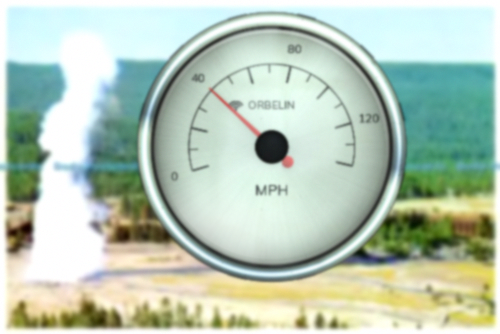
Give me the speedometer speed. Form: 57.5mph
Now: 40mph
